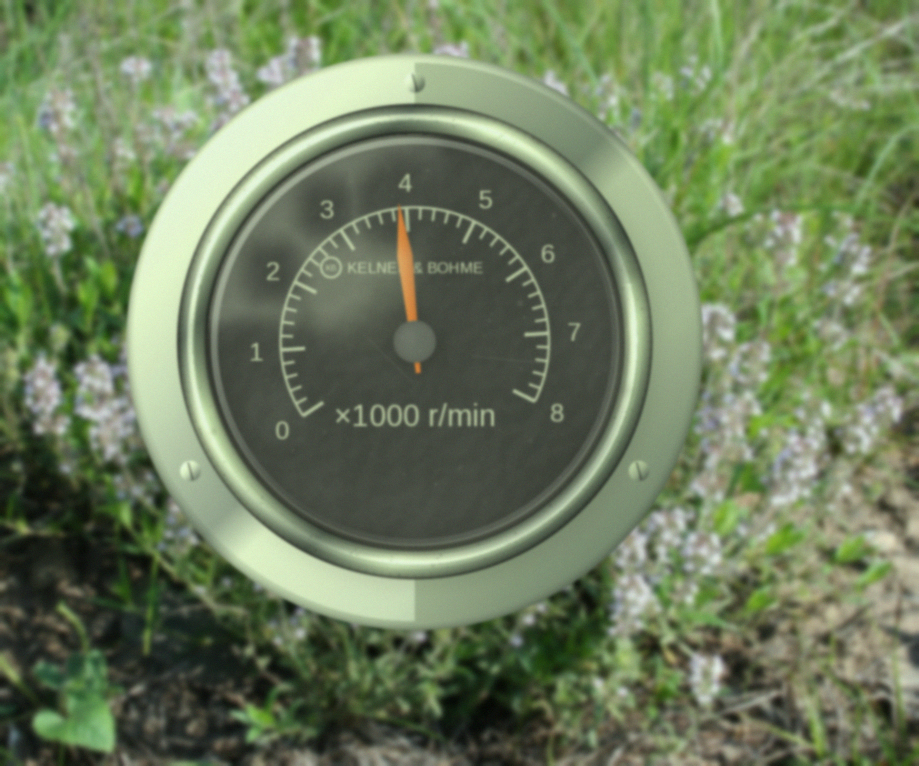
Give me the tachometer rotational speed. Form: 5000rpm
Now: 3900rpm
